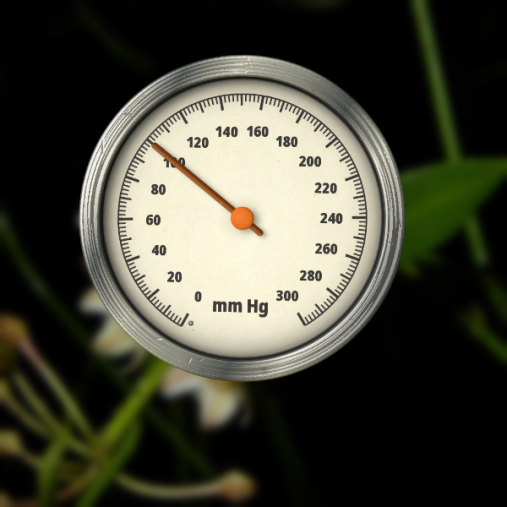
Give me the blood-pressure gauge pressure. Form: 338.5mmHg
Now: 100mmHg
